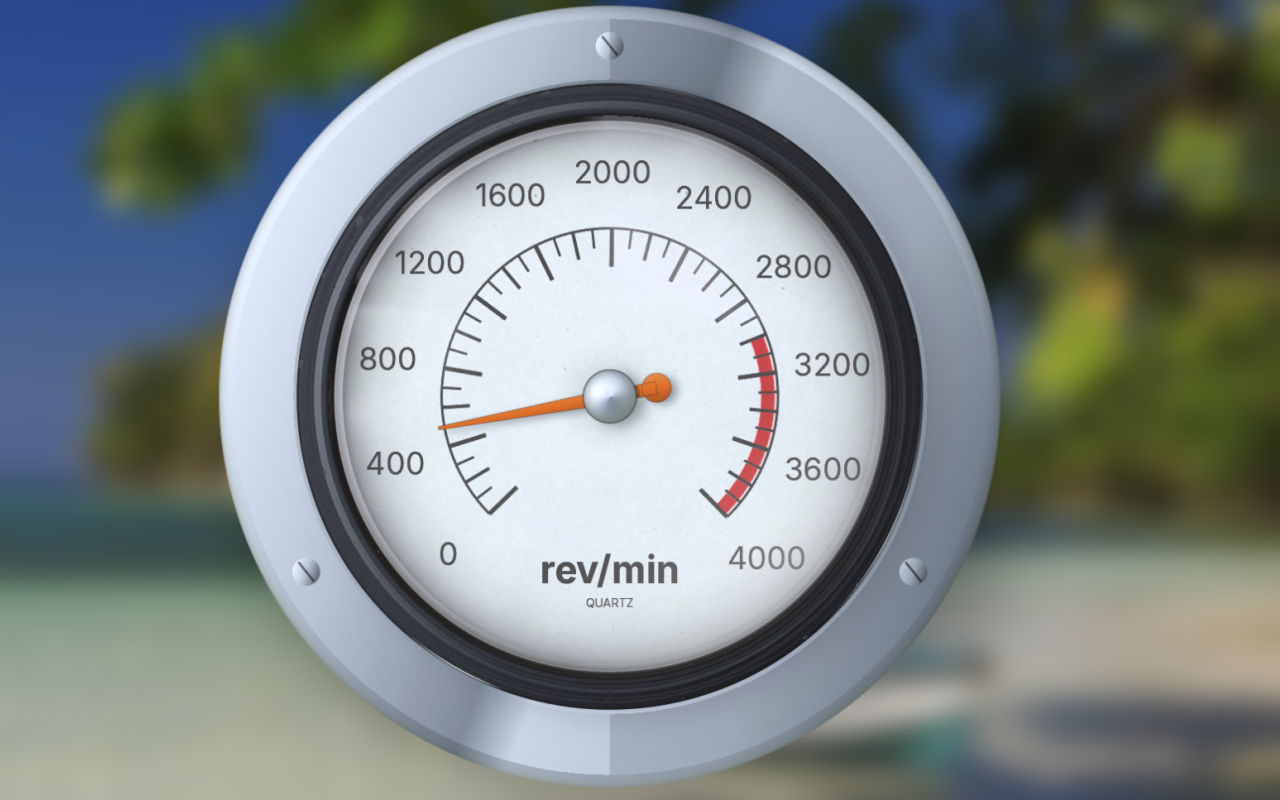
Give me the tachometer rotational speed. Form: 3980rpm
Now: 500rpm
